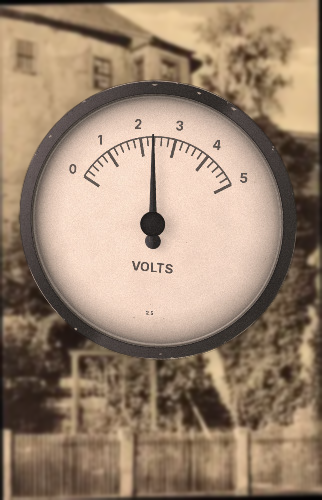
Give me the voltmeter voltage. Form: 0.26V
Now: 2.4V
